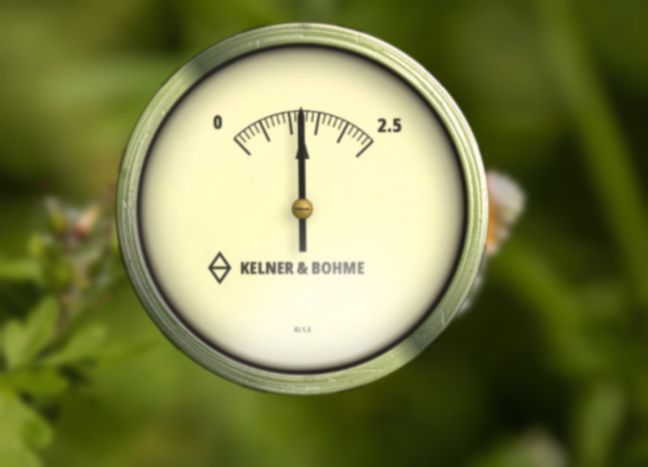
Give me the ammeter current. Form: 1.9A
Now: 1.2A
